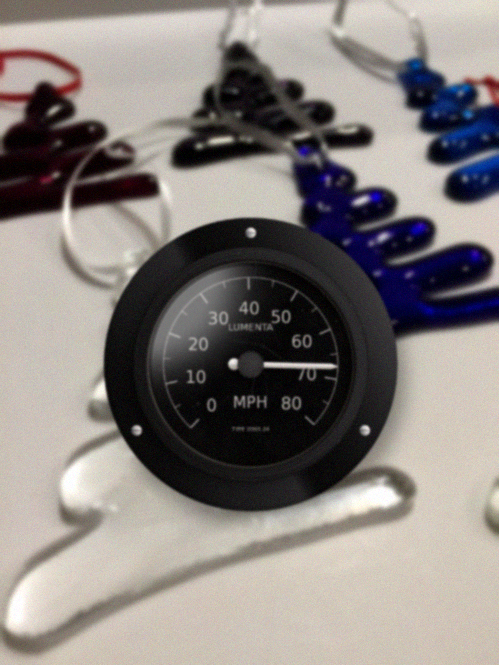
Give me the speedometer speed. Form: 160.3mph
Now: 67.5mph
